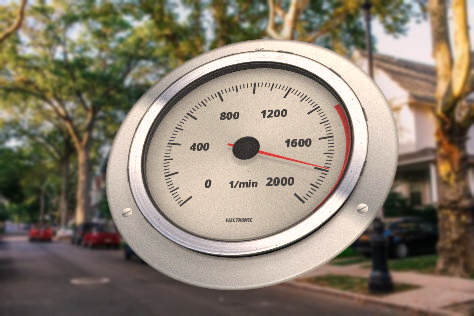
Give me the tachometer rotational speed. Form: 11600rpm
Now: 1800rpm
